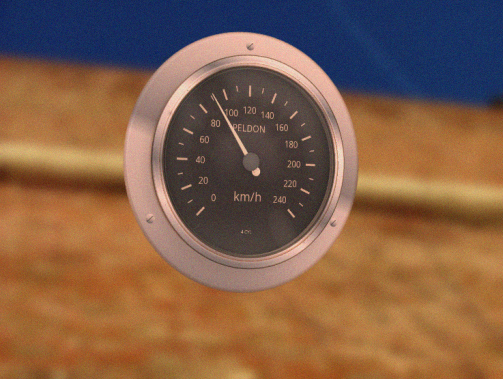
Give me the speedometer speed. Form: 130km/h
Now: 90km/h
